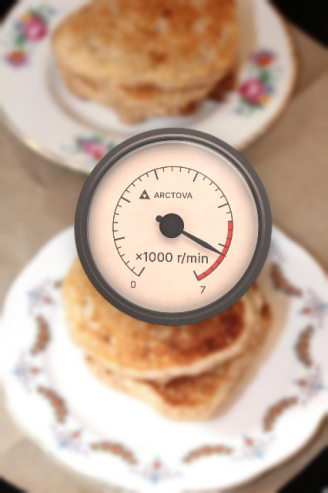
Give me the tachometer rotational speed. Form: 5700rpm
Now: 6200rpm
